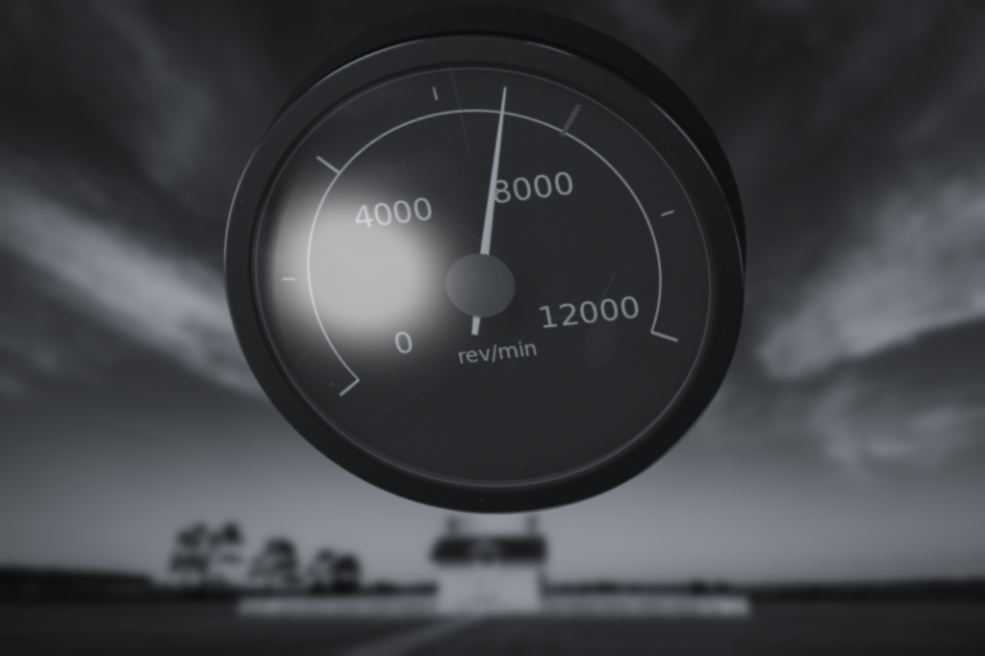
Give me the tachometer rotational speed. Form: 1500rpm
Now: 7000rpm
